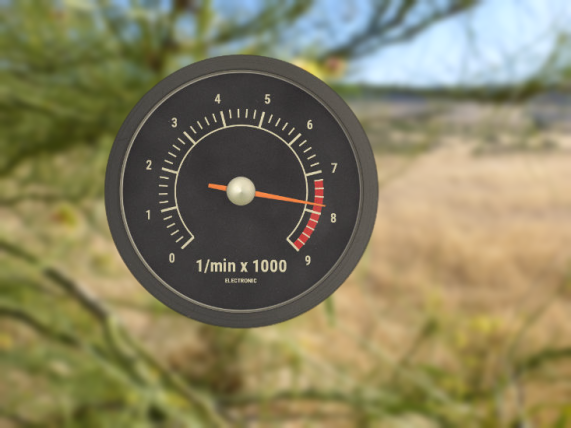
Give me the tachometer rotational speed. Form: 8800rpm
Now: 7800rpm
